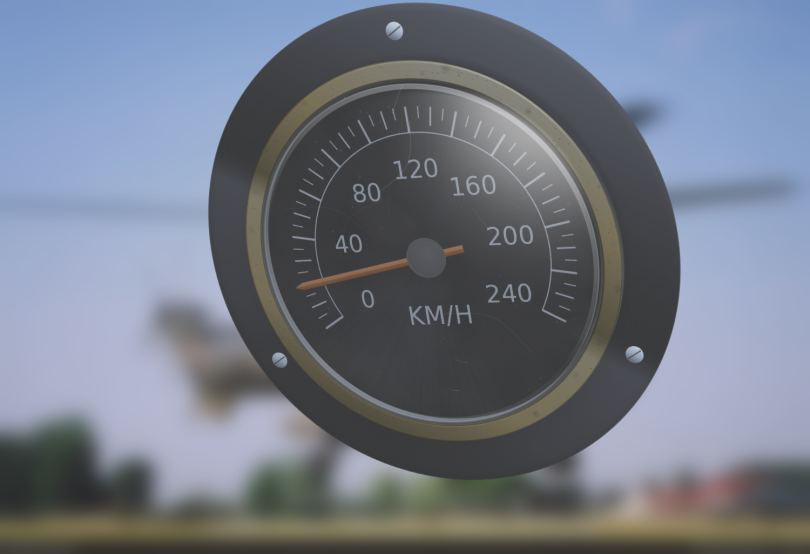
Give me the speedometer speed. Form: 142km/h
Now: 20km/h
